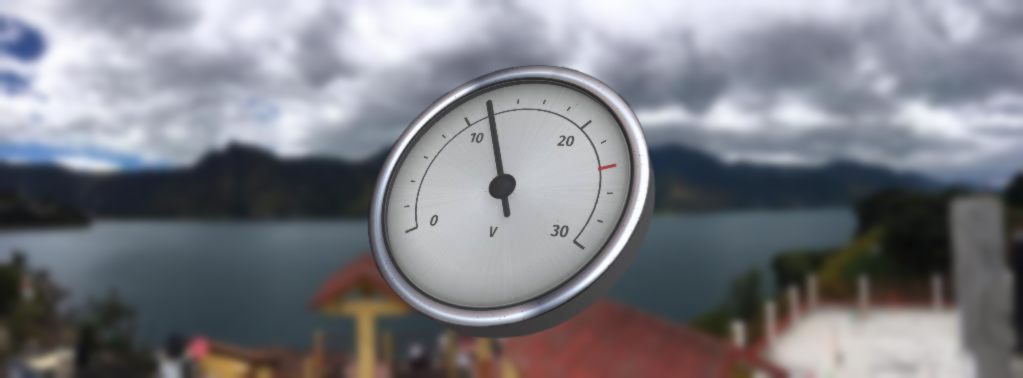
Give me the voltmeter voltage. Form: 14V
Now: 12V
